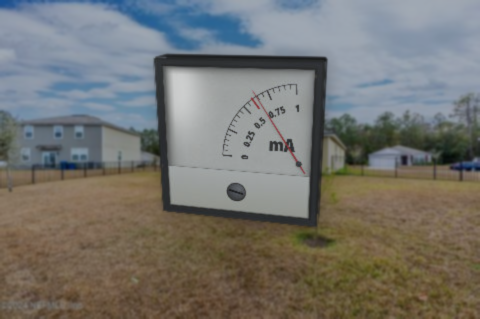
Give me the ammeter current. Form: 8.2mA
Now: 0.65mA
